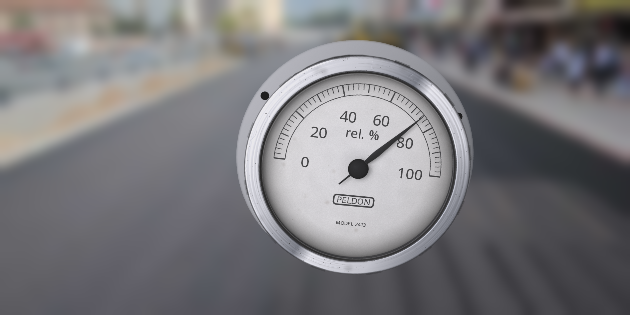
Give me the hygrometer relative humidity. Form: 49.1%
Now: 74%
